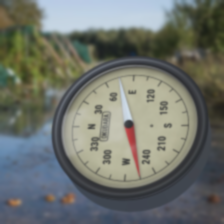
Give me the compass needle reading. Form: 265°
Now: 255°
